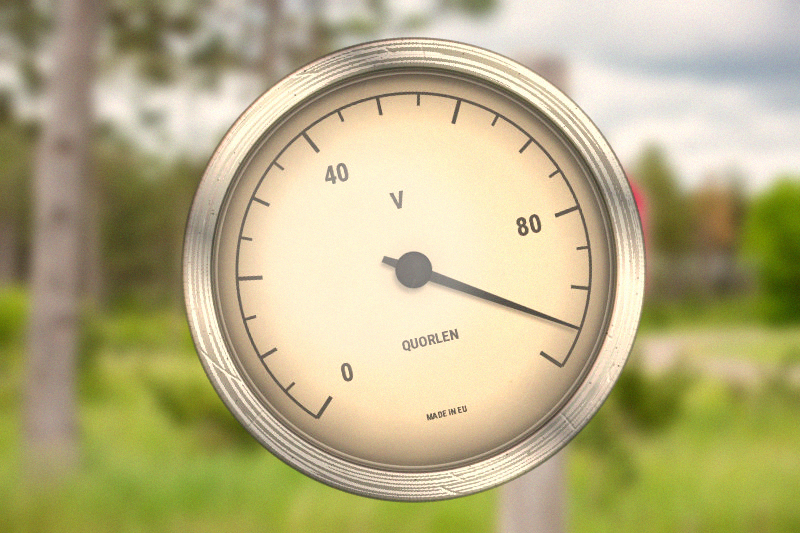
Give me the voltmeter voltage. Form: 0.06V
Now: 95V
